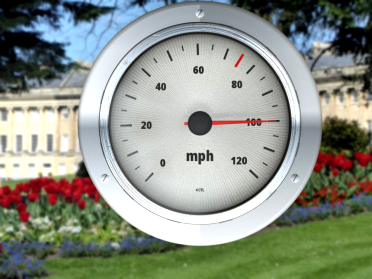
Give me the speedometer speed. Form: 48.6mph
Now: 100mph
